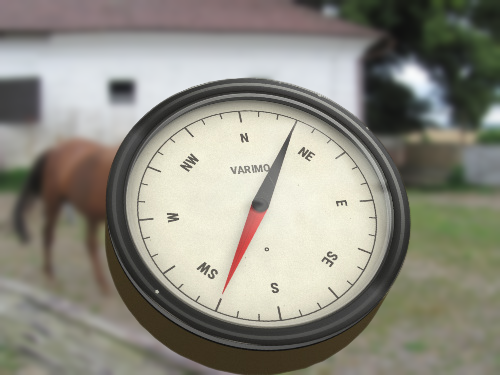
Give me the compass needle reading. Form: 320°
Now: 210°
